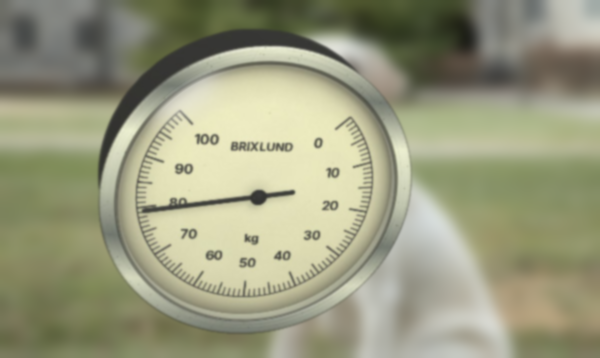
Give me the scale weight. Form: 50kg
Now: 80kg
